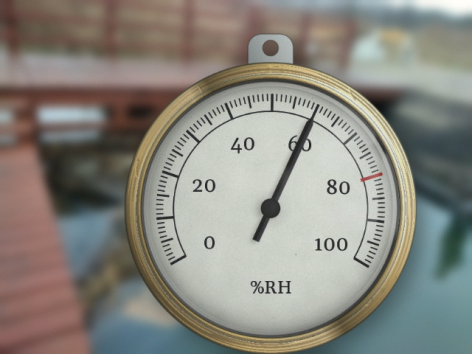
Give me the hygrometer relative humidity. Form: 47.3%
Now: 60%
